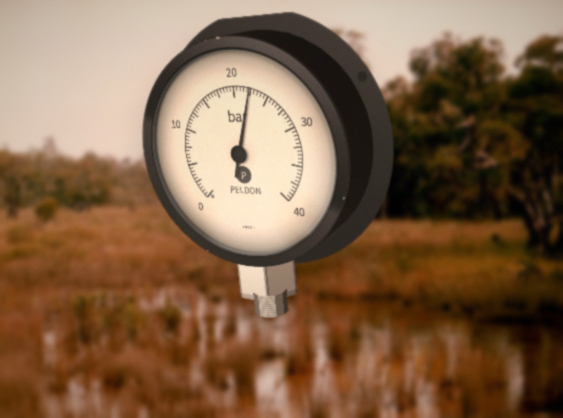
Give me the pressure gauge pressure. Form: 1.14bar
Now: 22.5bar
